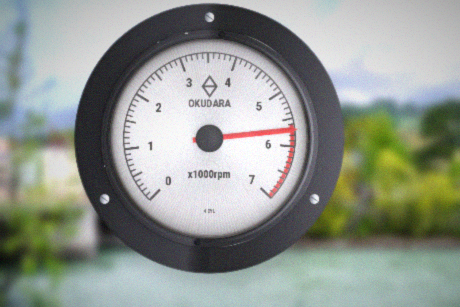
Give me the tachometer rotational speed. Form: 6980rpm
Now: 5700rpm
